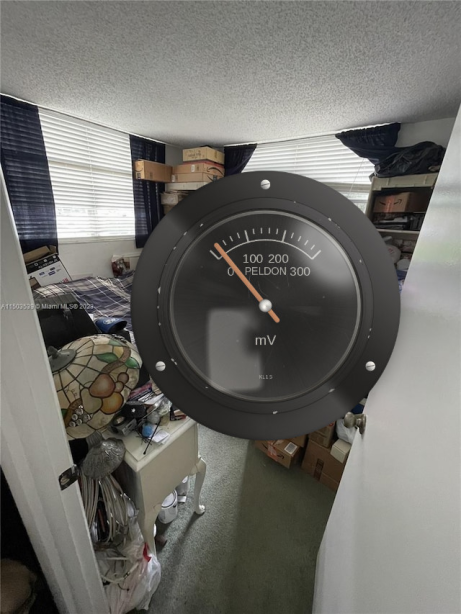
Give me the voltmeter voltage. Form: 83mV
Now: 20mV
